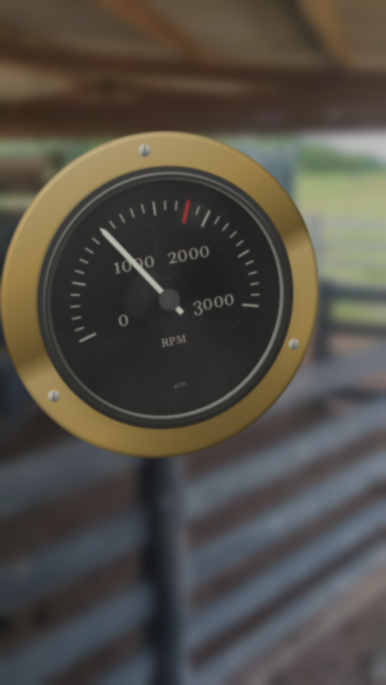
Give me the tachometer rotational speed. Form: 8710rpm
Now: 1000rpm
